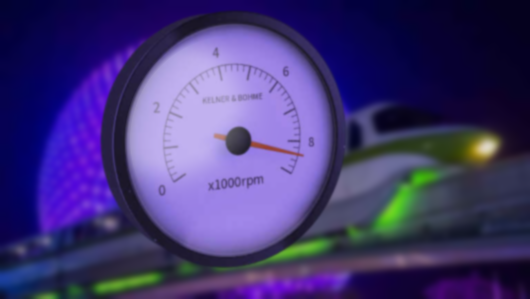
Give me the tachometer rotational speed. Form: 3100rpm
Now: 8400rpm
